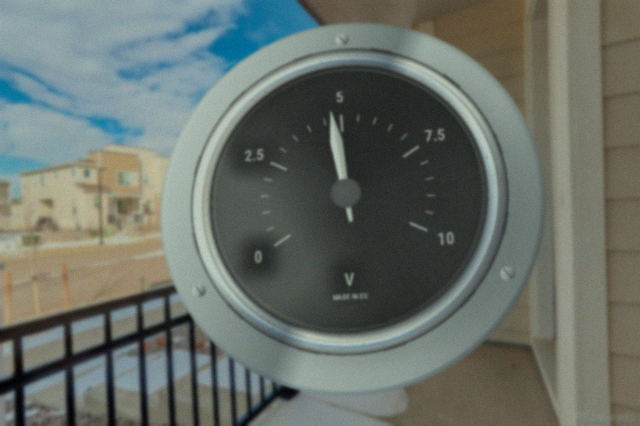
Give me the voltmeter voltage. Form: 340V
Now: 4.75V
